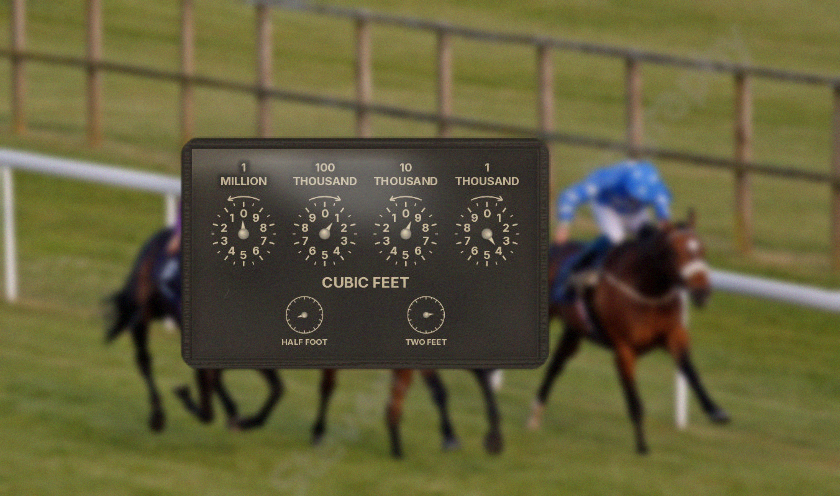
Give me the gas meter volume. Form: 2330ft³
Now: 9400ft³
